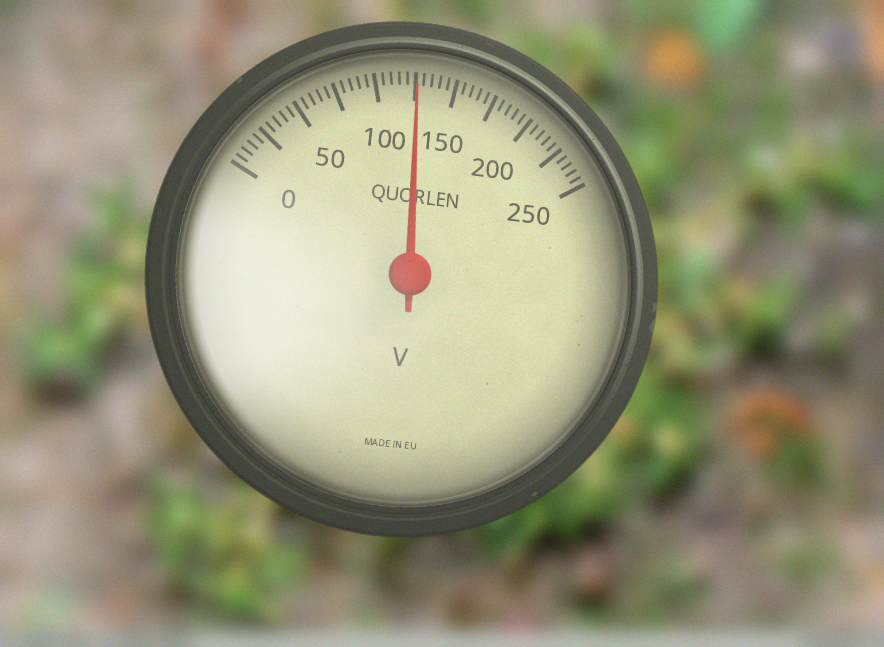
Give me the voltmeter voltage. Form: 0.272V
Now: 125V
